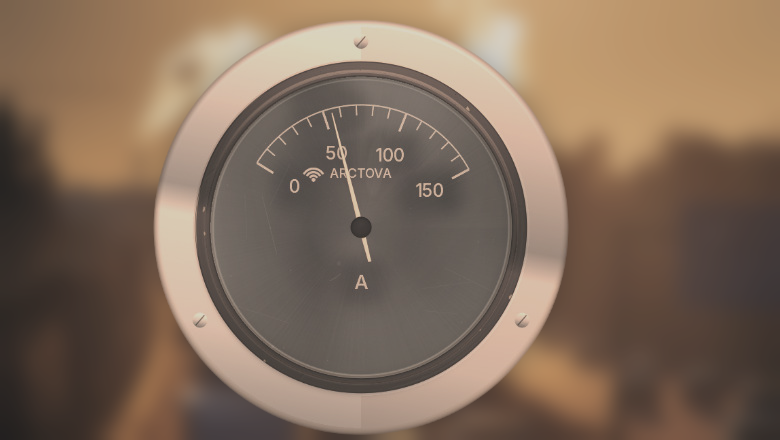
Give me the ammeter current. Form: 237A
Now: 55A
